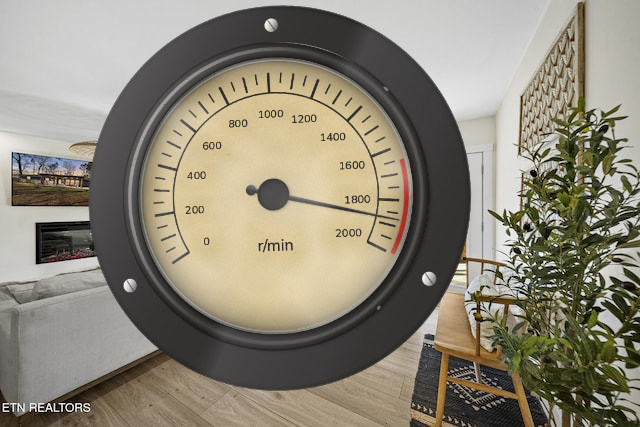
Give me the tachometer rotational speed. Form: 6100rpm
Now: 1875rpm
